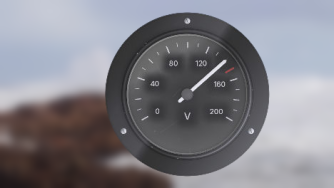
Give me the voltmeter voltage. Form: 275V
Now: 140V
